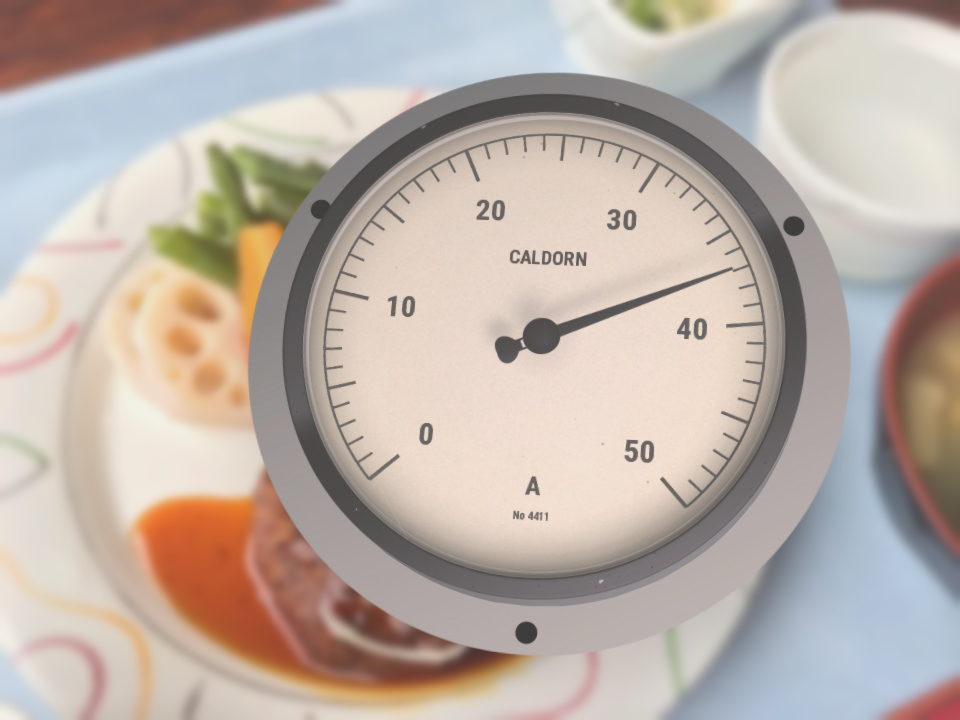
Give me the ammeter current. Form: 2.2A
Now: 37A
